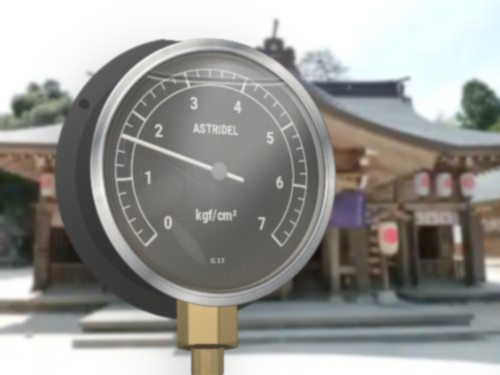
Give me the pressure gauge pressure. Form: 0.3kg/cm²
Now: 1.6kg/cm²
